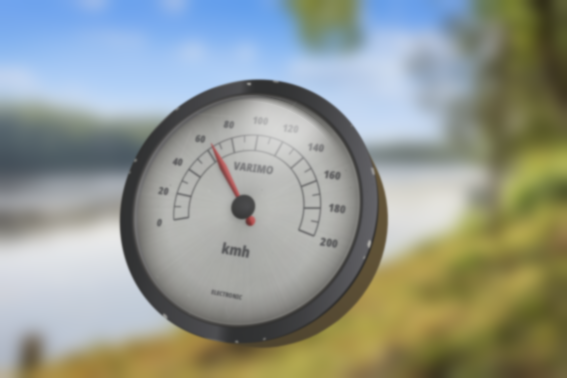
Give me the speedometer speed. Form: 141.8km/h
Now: 65km/h
